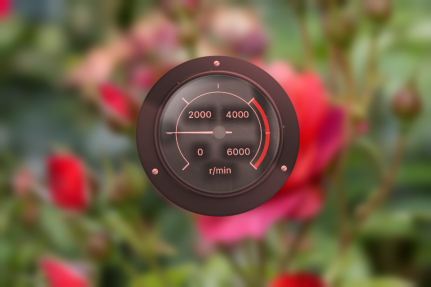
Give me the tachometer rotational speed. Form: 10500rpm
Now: 1000rpm
